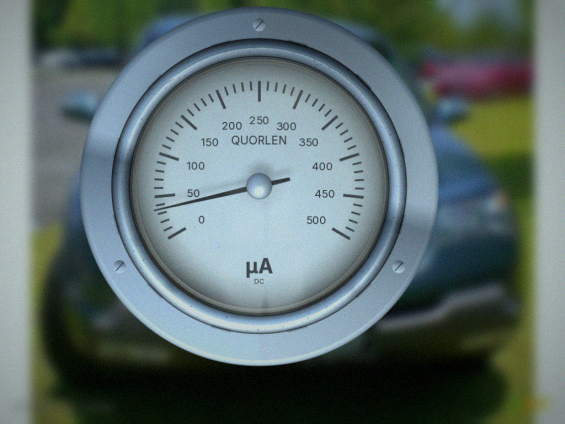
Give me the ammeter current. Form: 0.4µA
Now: 35µA
